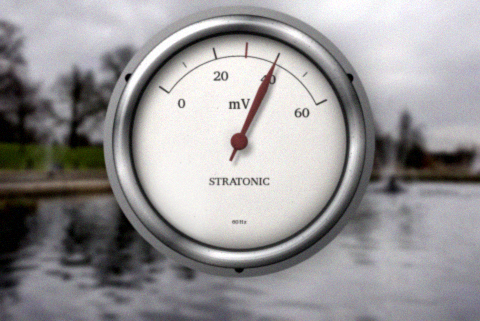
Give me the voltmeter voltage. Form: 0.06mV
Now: 40mV
